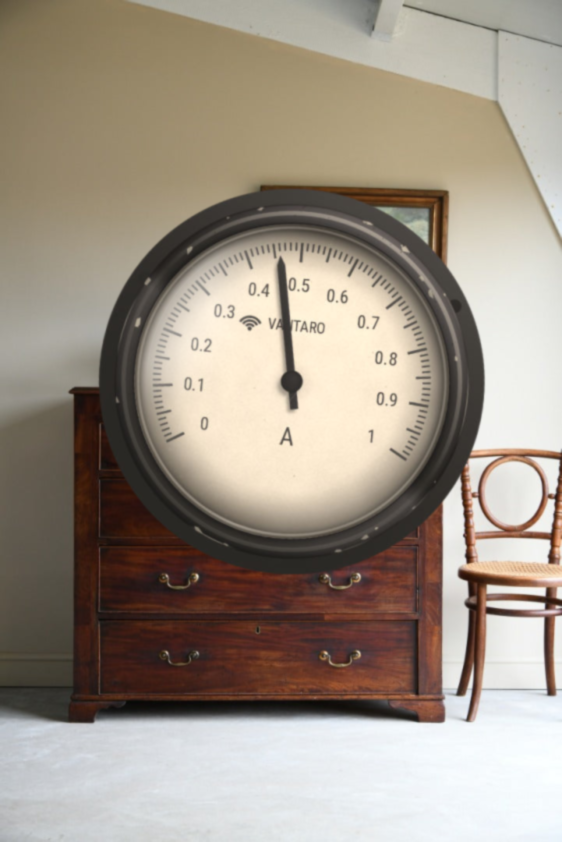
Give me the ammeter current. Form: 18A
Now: 0.46A
